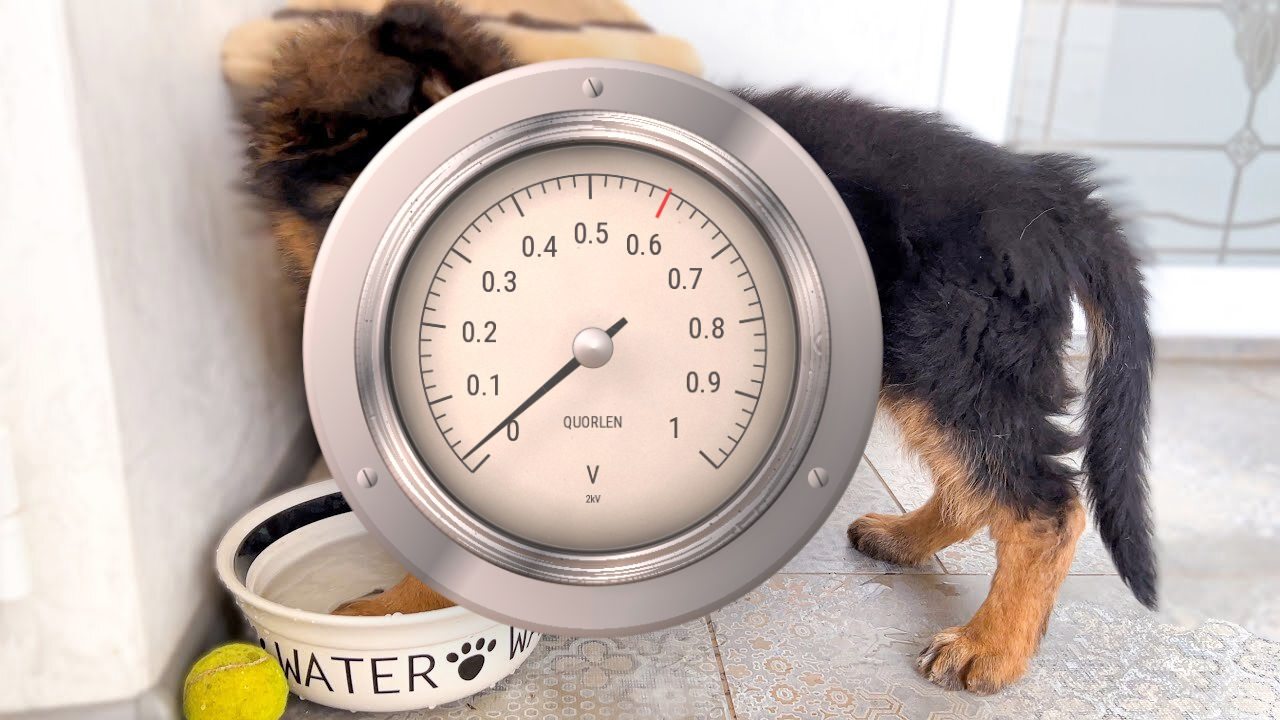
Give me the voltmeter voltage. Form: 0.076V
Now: 0.02V
